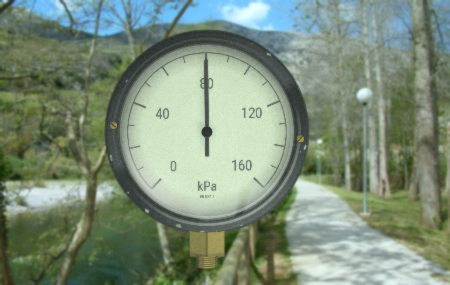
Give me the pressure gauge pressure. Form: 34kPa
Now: 80kPa
